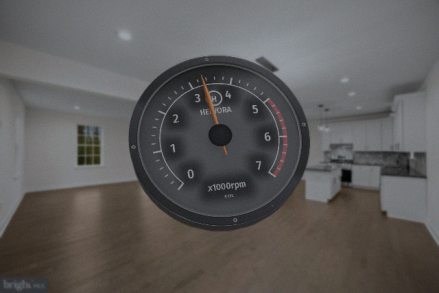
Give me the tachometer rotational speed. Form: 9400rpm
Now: 3300rpm
